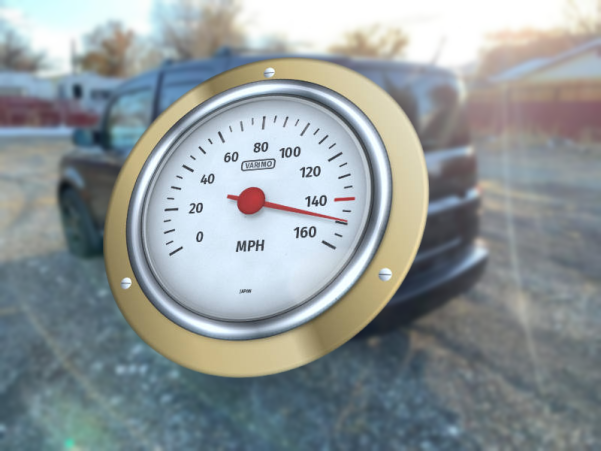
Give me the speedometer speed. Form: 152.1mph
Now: 150mph
